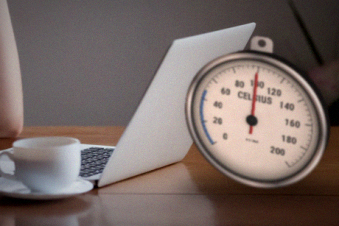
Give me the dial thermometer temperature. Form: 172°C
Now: 100°C
